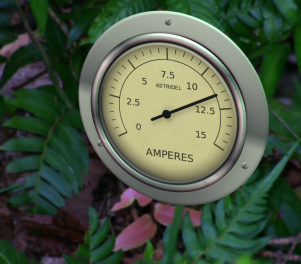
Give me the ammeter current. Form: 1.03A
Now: 11.5A
